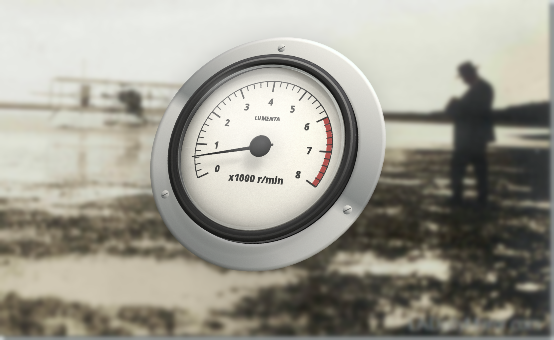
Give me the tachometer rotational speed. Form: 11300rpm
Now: 600rpm
